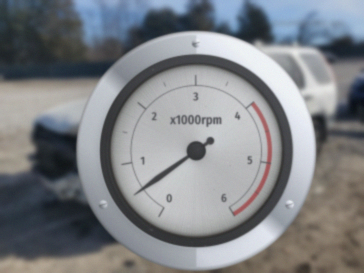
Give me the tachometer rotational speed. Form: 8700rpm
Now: 500rpm
